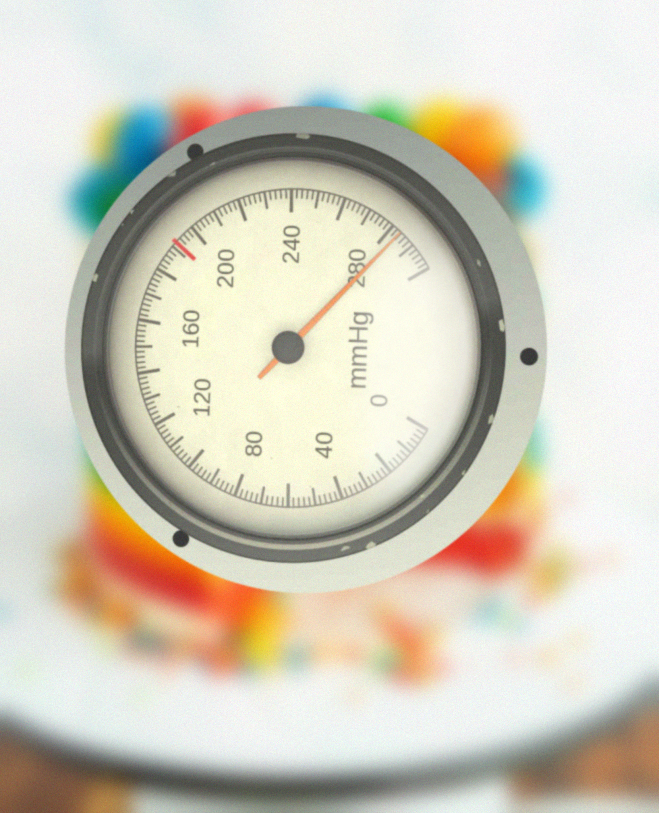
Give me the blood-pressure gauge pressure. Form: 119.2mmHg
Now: 284mmHg
